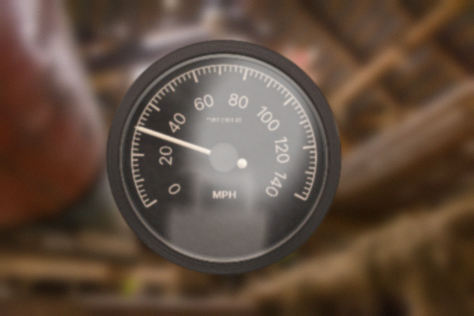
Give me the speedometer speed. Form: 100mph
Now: 30mph
